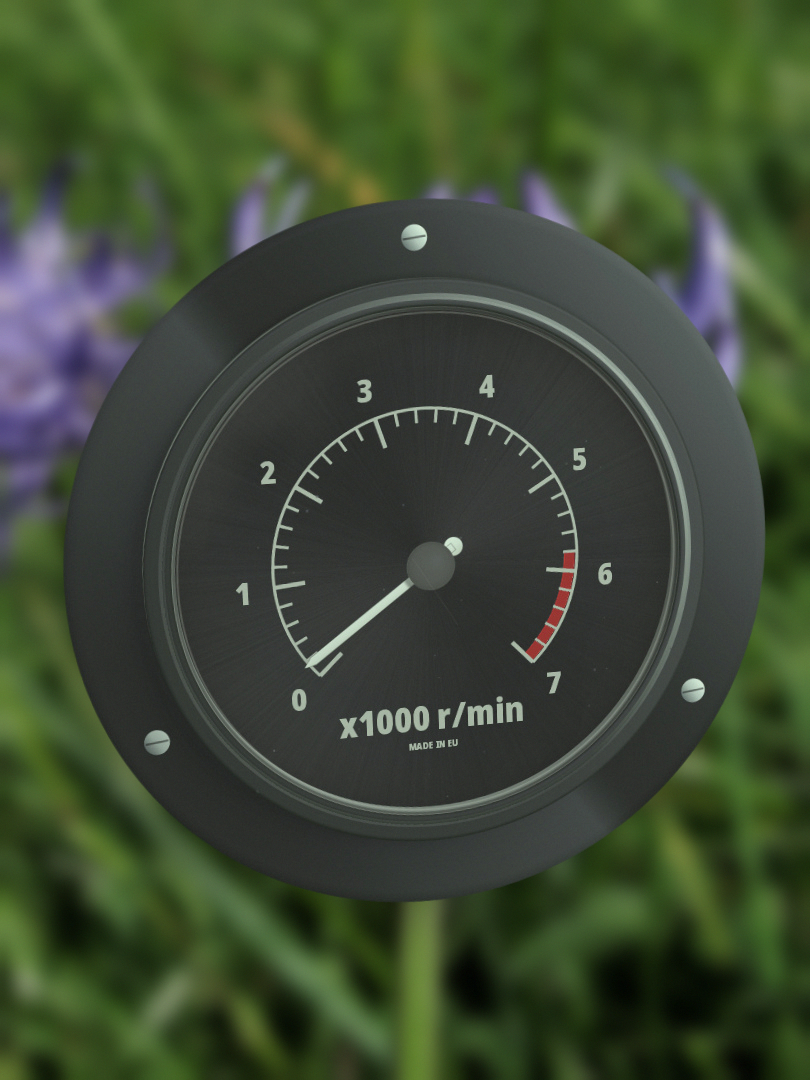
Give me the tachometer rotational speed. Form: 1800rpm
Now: 200rpm
